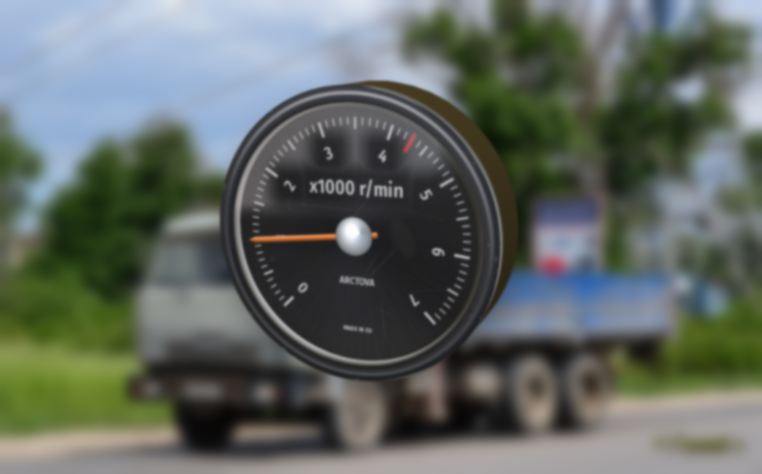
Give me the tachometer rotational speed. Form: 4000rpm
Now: 1000rpm
